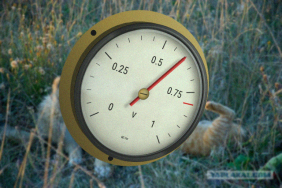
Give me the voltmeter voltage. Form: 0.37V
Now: 0.6V
